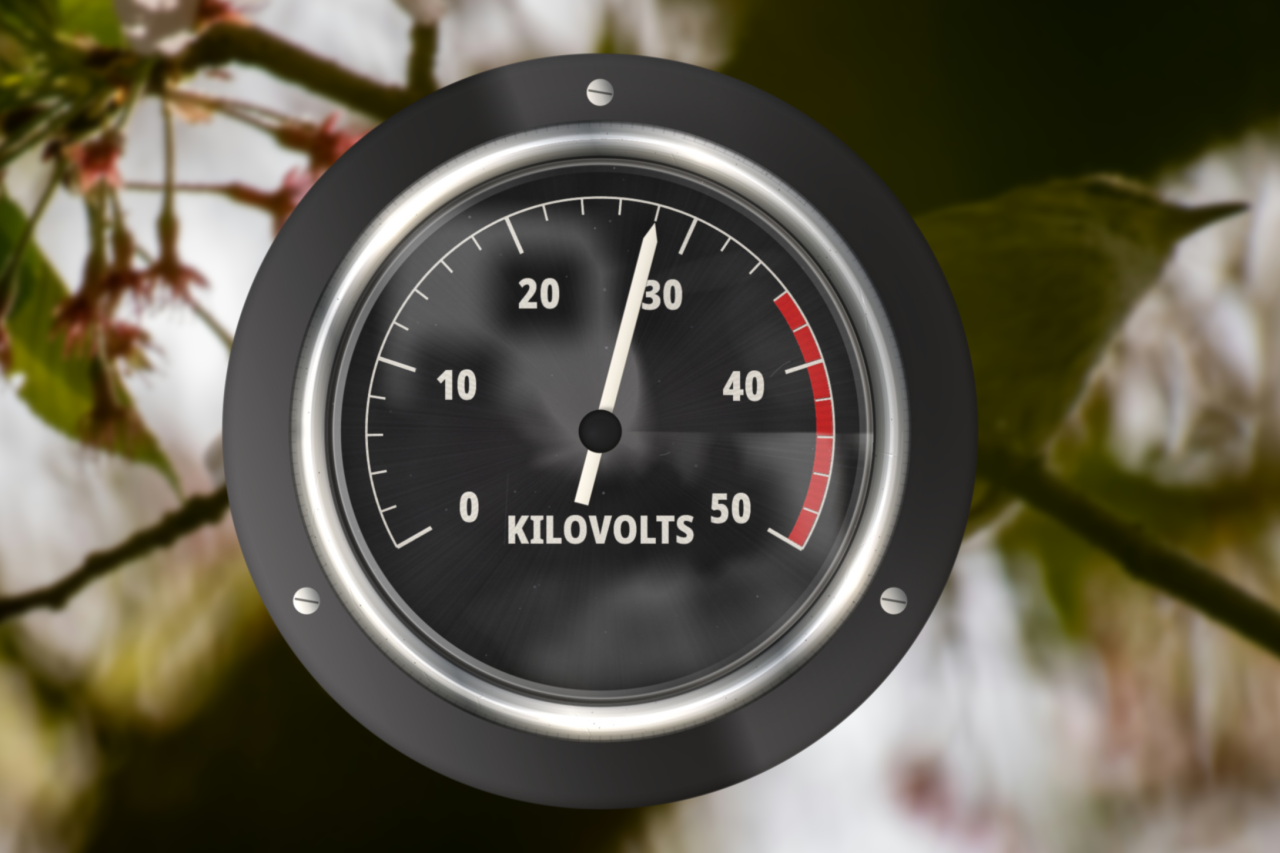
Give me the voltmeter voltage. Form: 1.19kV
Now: 28kV
